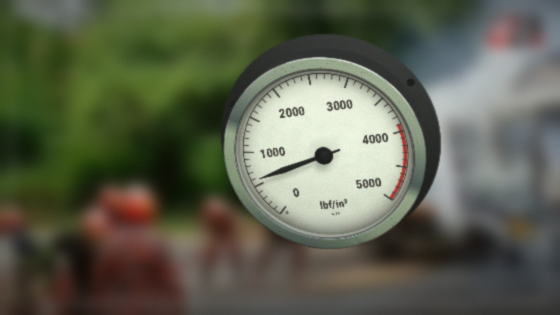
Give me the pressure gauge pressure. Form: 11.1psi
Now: 600psi
